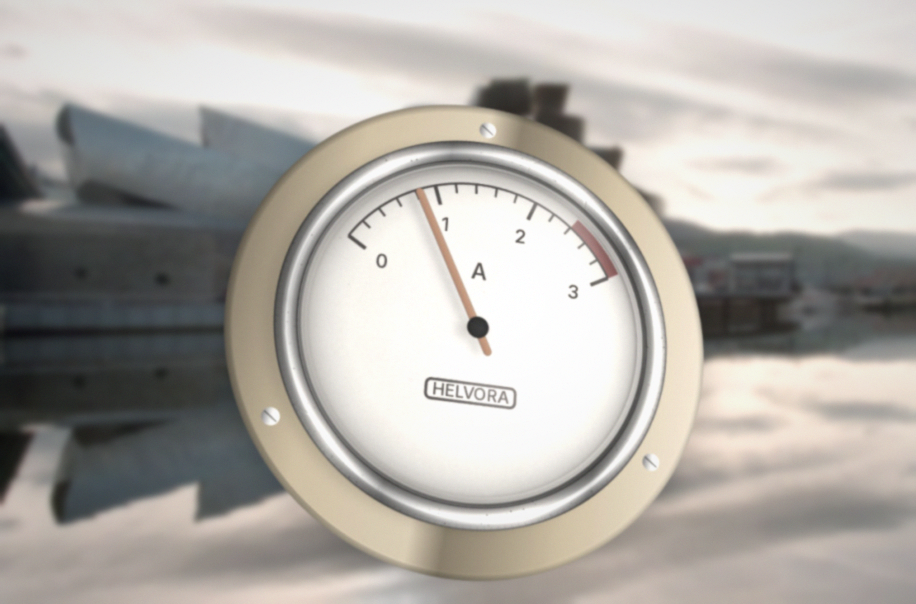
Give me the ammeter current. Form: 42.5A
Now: 0.8A
